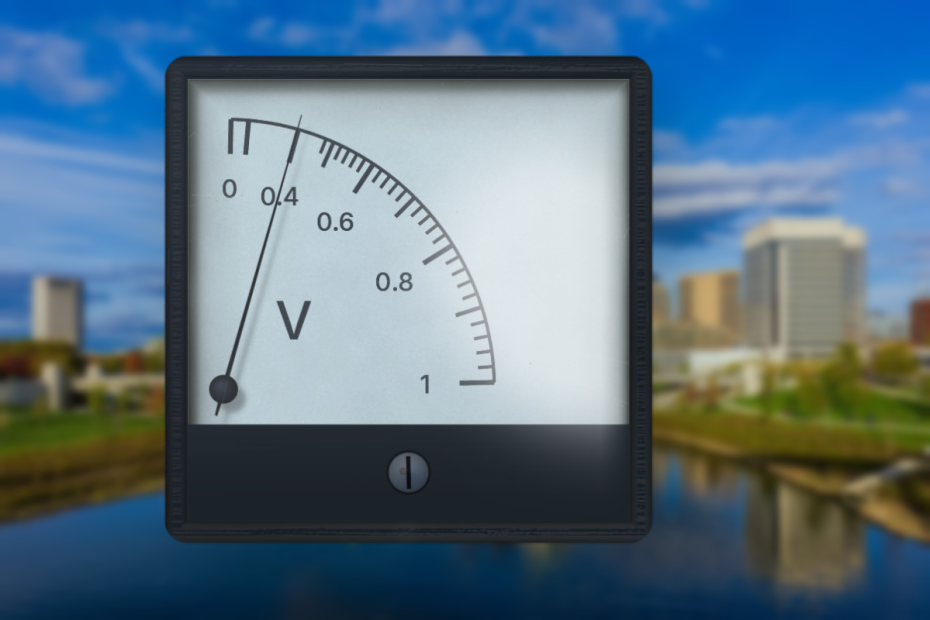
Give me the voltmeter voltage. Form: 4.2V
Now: 0.4V
